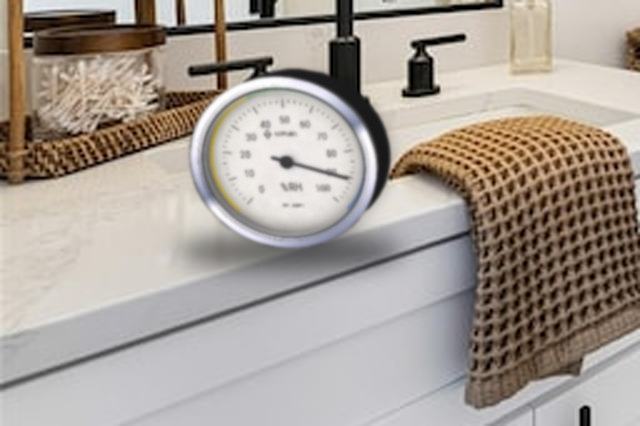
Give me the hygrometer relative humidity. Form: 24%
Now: 90%
